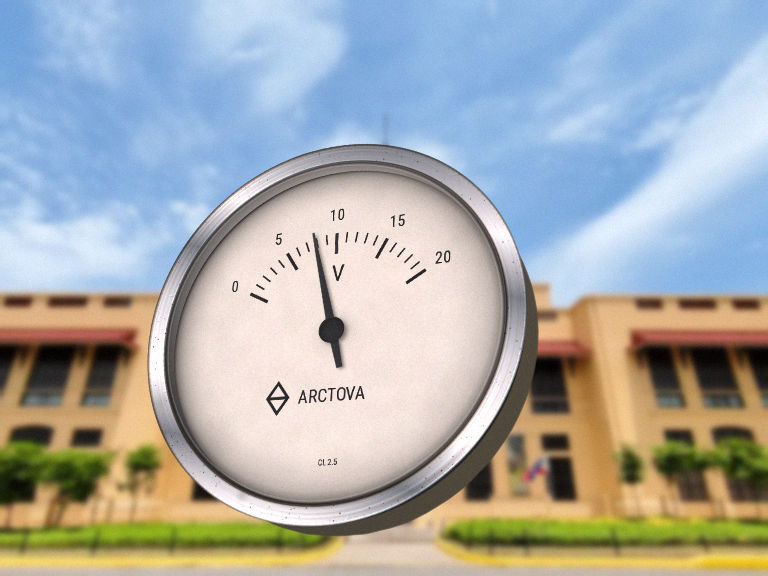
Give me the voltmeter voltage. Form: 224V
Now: 8V
